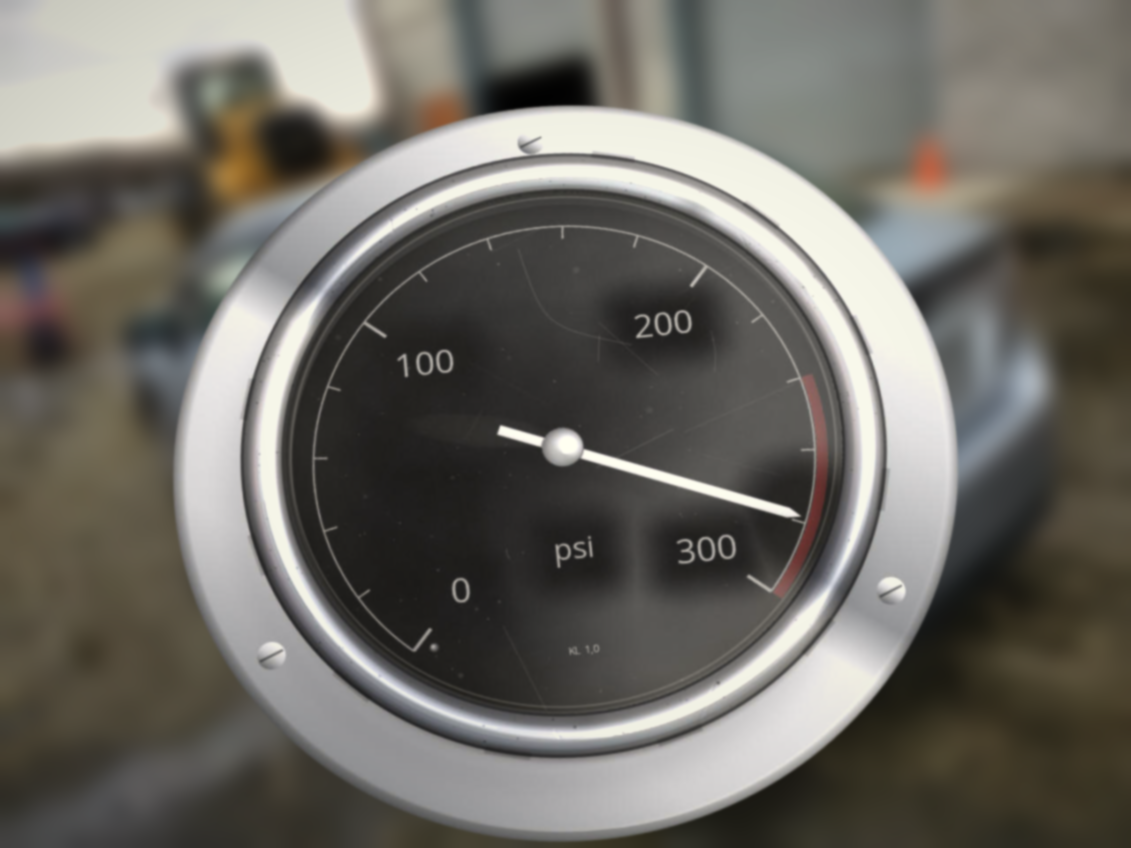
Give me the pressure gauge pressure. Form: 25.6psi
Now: 280psi
